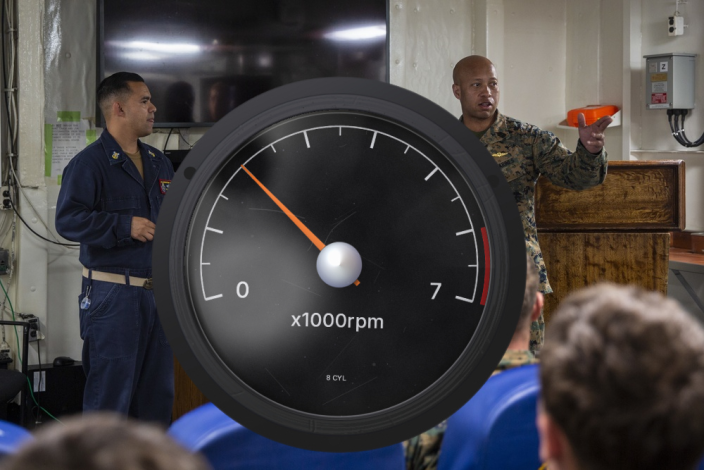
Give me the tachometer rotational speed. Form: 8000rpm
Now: 2000rpm
